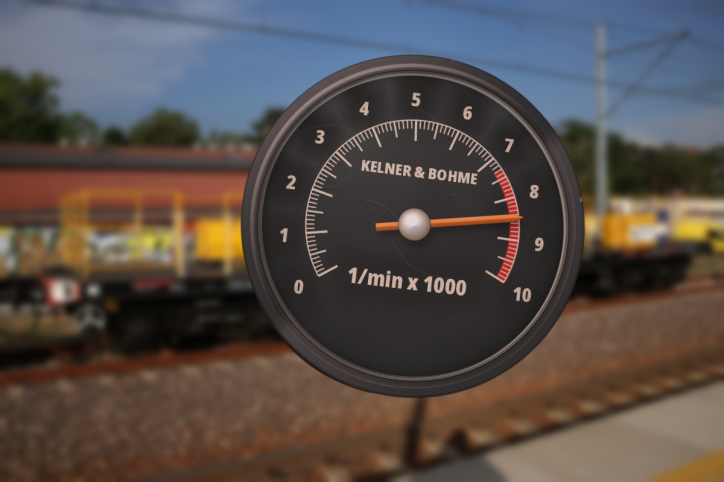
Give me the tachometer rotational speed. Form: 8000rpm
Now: 8500rpm
